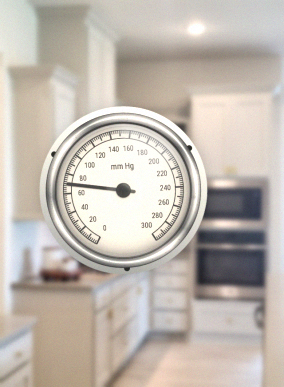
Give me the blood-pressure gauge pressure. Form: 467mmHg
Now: 70mmHg
